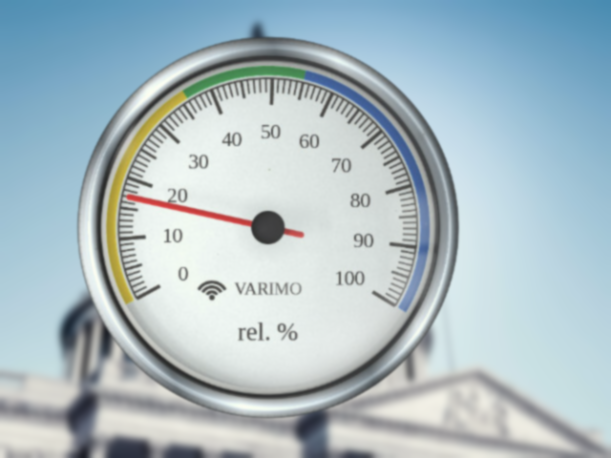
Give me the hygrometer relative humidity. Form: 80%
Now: 17%
